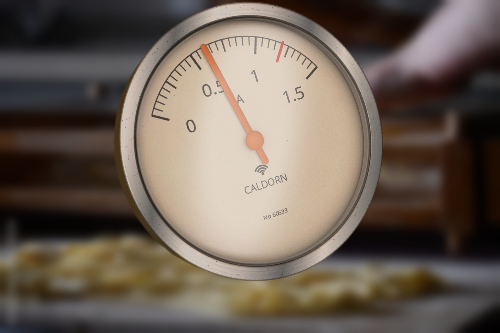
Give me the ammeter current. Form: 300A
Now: 0.6A
